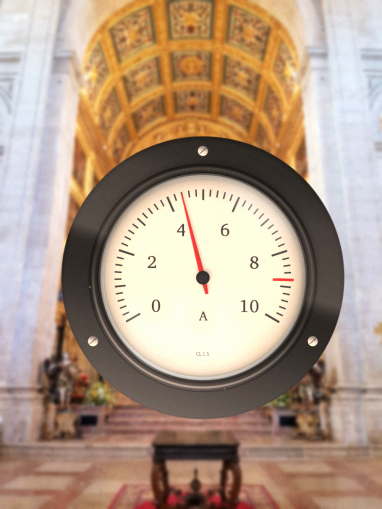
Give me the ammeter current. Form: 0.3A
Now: 4.4A
